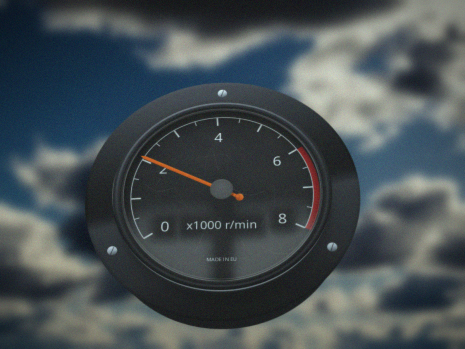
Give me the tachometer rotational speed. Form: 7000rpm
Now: 2000rpm
